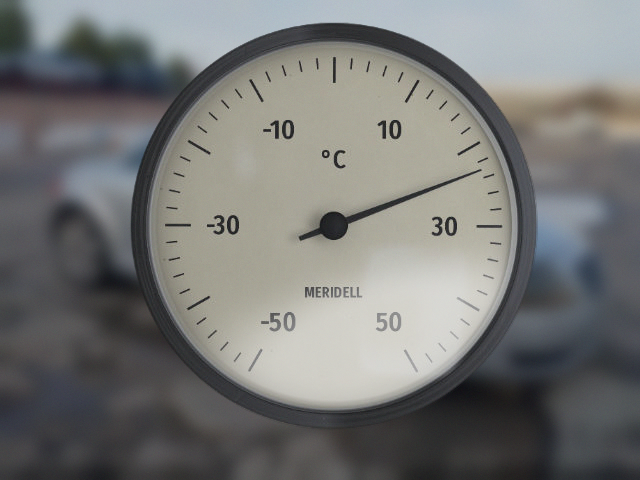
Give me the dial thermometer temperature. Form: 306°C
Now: 23°C
